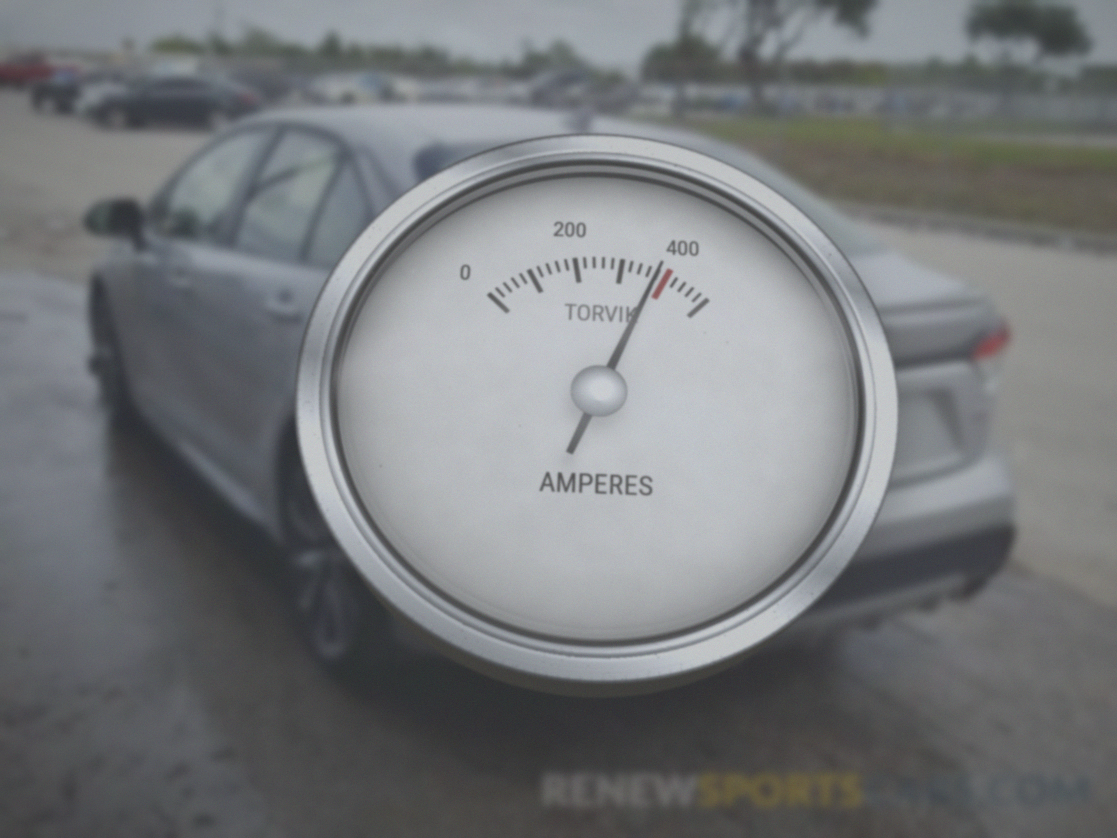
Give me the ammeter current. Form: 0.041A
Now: 380A
